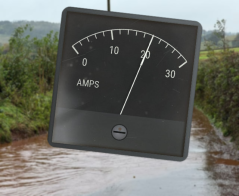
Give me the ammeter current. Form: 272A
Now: 20A
